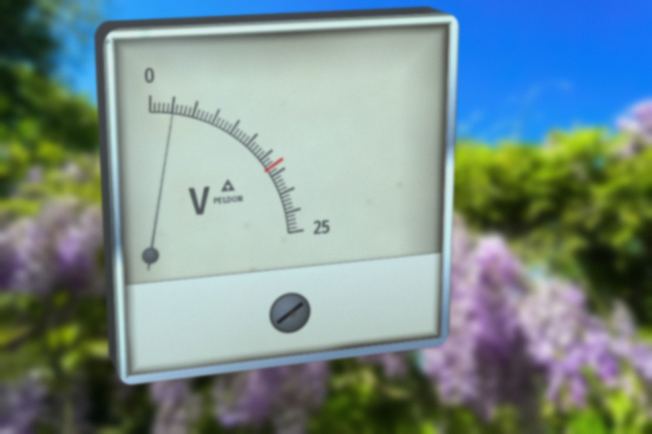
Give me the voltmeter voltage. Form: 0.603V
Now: 2.5V
